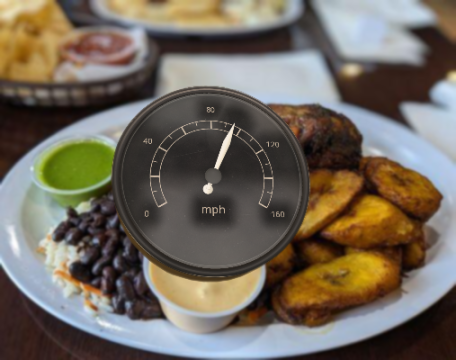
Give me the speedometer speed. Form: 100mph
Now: 95mph
